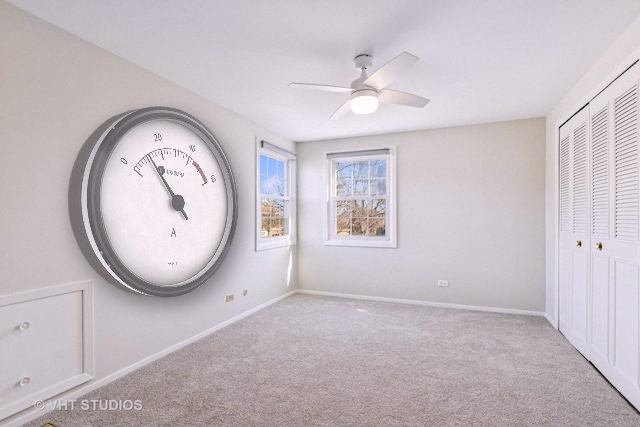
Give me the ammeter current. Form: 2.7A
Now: 10A
